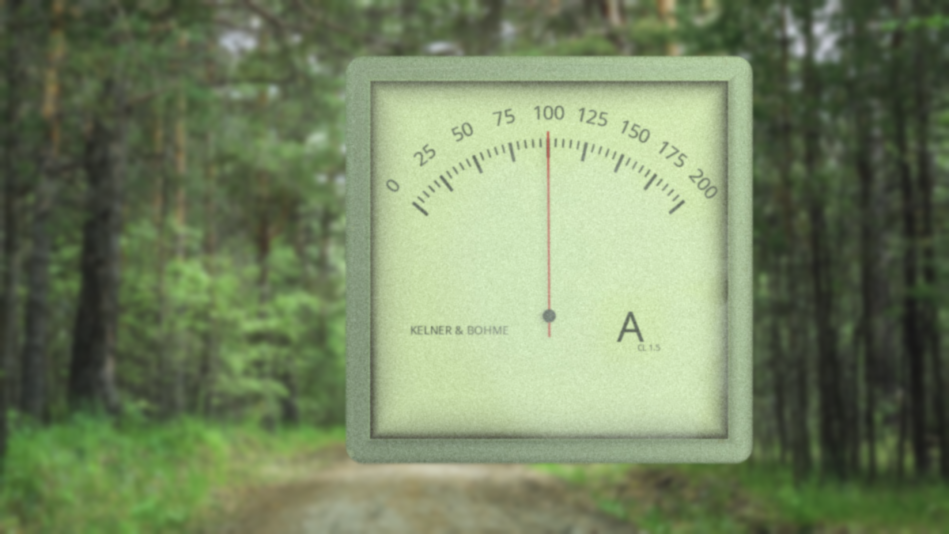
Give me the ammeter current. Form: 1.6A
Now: 100A
